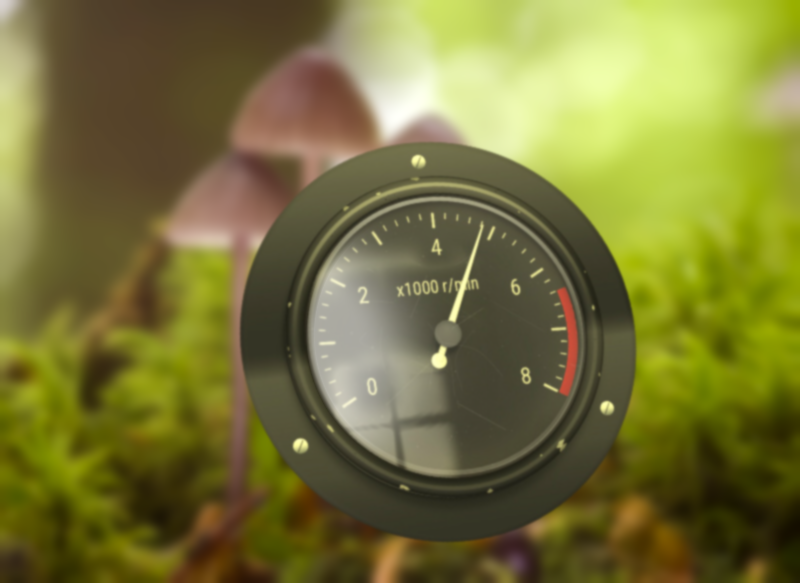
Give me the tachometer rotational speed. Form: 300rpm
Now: 4800rpm
